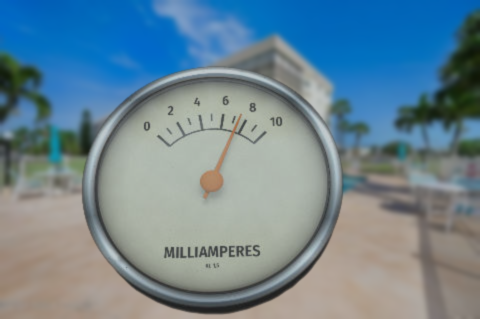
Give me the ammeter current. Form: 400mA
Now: 7.5mA
